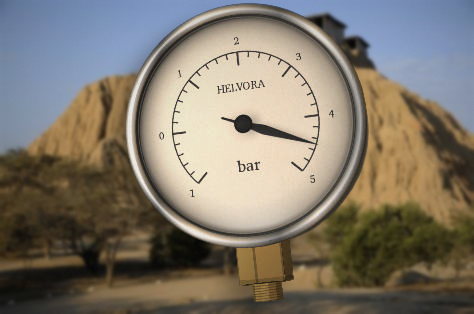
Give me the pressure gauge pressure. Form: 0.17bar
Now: 4.5bar
